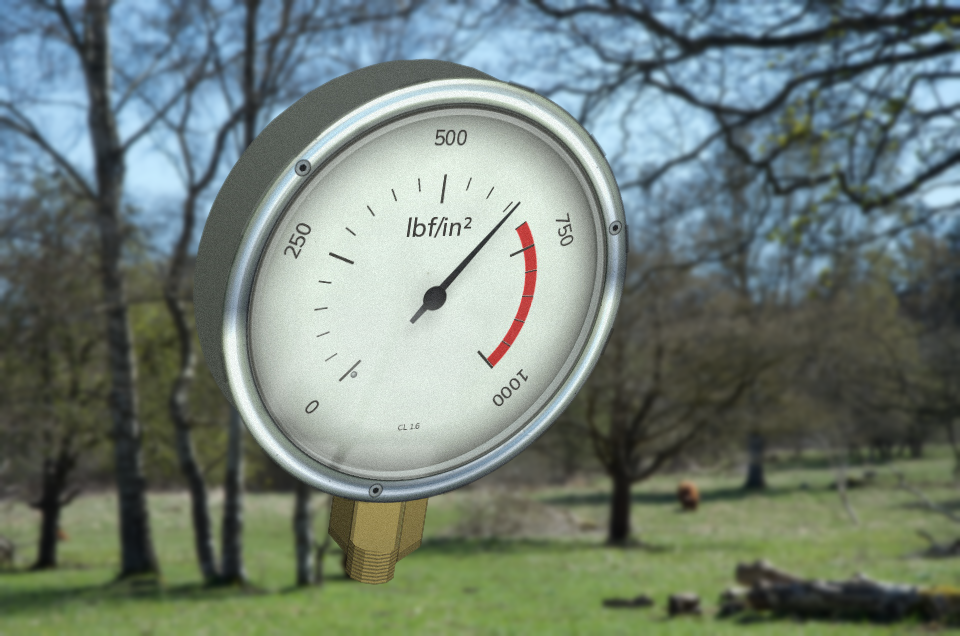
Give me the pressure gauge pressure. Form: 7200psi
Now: 650psi
